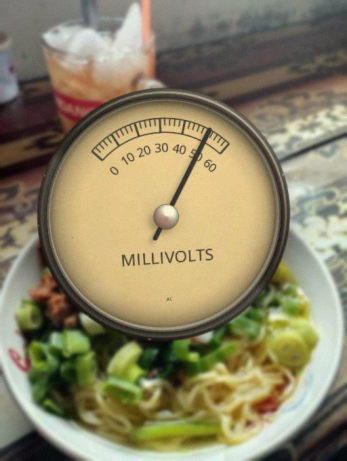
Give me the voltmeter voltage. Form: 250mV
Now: 50mV
